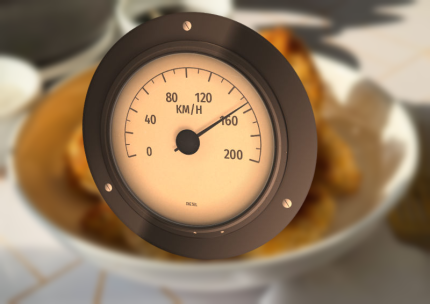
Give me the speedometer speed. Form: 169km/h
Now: 155km/h
